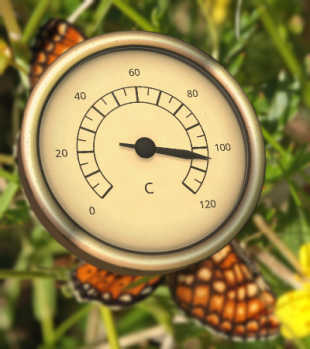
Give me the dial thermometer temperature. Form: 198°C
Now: 105°C
